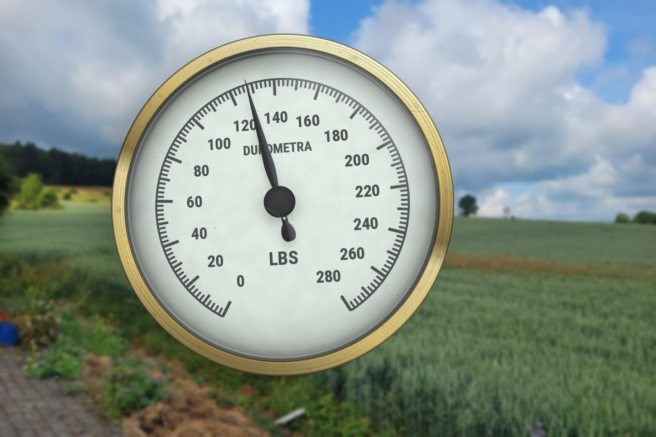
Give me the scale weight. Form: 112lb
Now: 128lb
